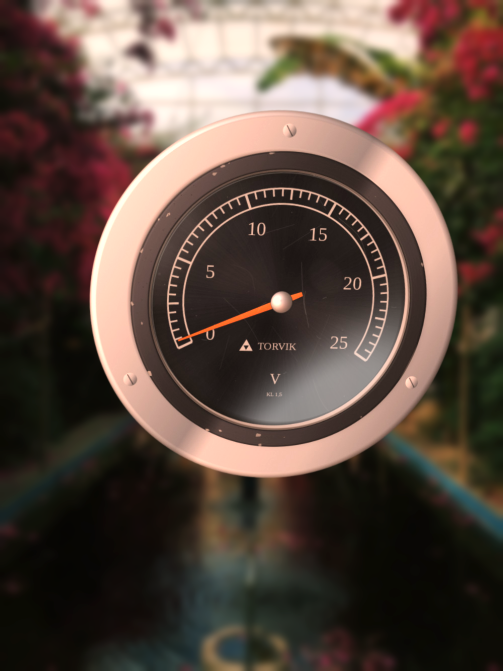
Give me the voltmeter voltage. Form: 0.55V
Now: 0.5V
